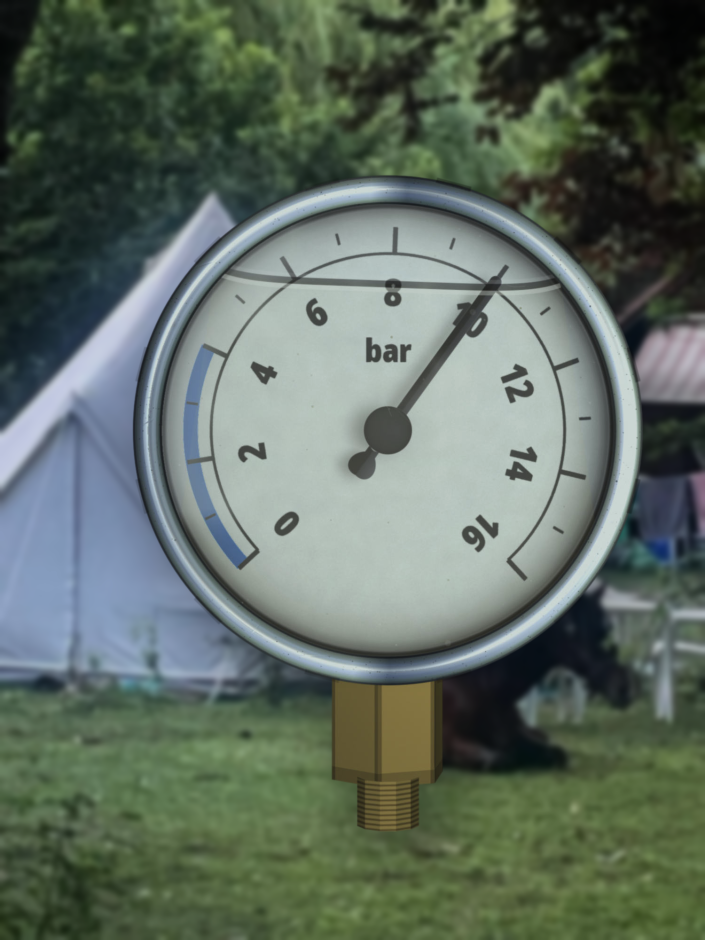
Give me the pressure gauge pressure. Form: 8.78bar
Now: 10bar
